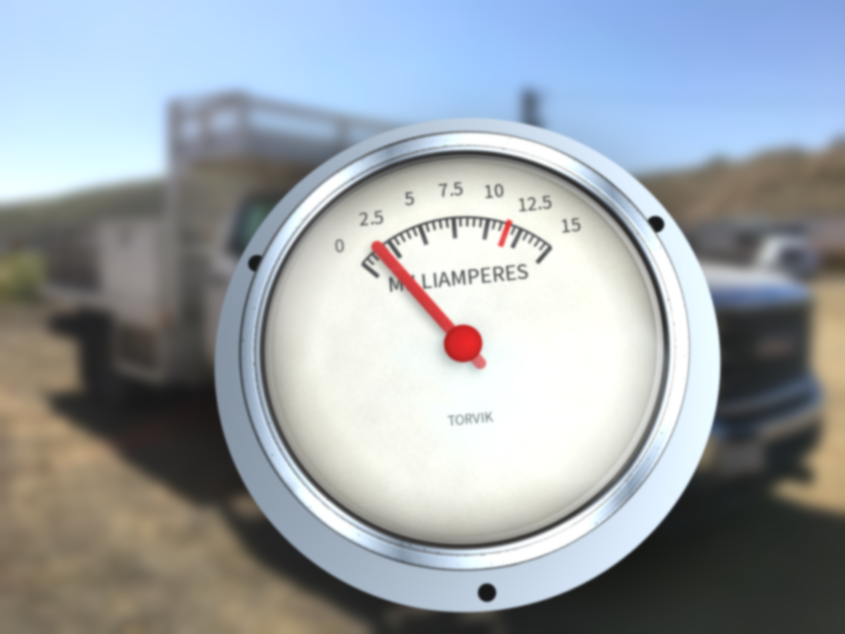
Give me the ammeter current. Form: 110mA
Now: 1.5mA
